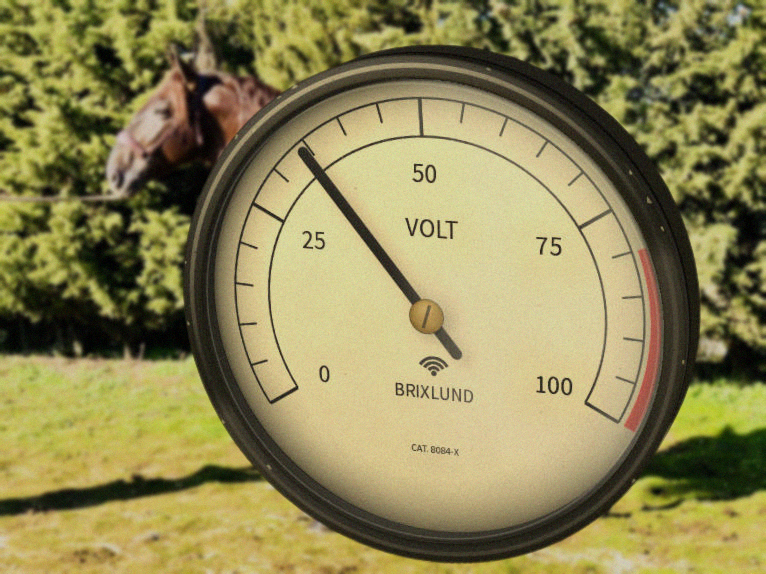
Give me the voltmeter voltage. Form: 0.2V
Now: 35V
